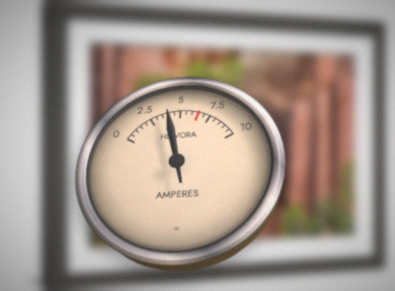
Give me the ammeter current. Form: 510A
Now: 4A
